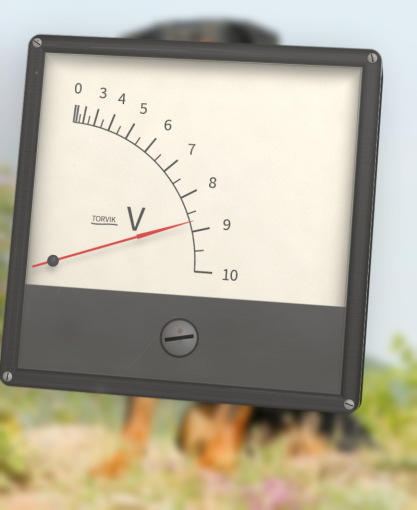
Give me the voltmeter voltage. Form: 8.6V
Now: 8.75V
